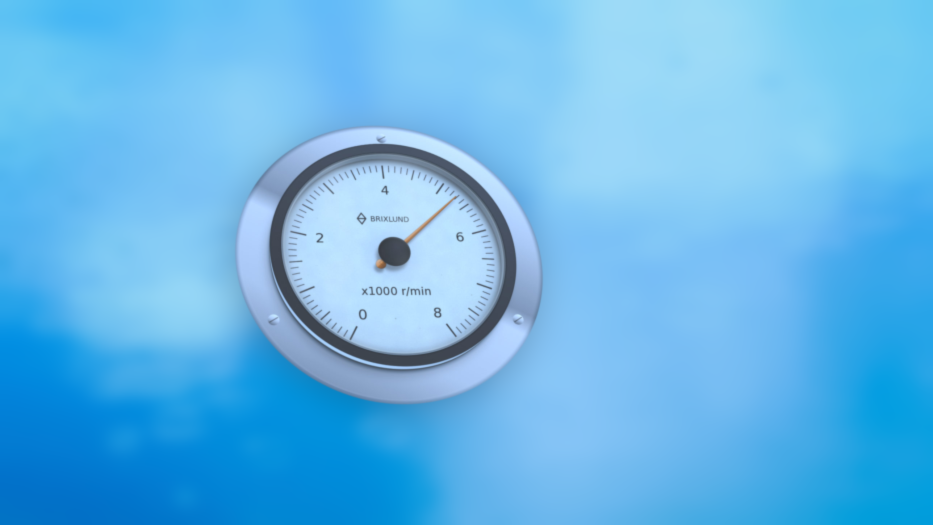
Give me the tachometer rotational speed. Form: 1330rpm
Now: 5300rpm
